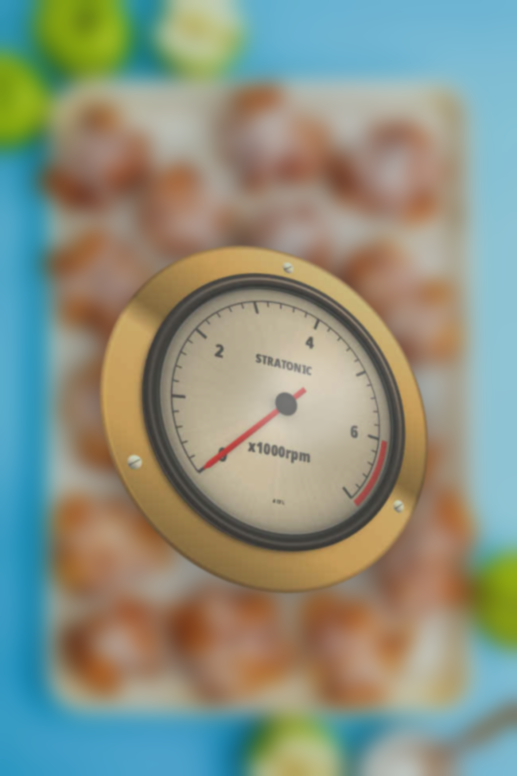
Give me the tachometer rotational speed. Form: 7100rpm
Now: 0rpm
